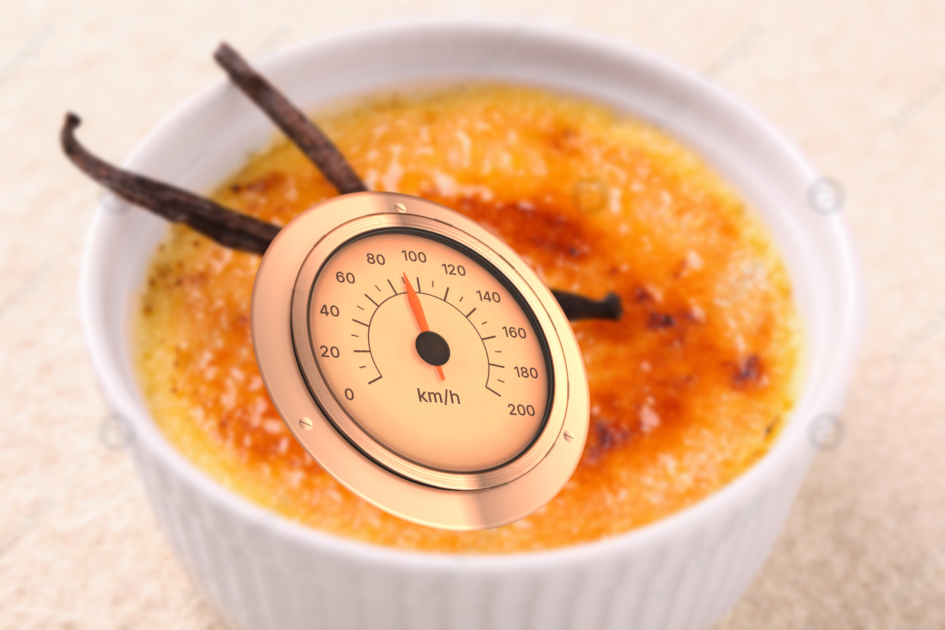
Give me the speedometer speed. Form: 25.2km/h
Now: 90km/h
